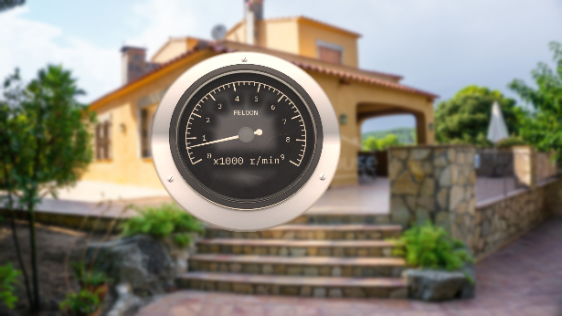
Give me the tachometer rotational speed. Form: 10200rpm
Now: 600rpm
